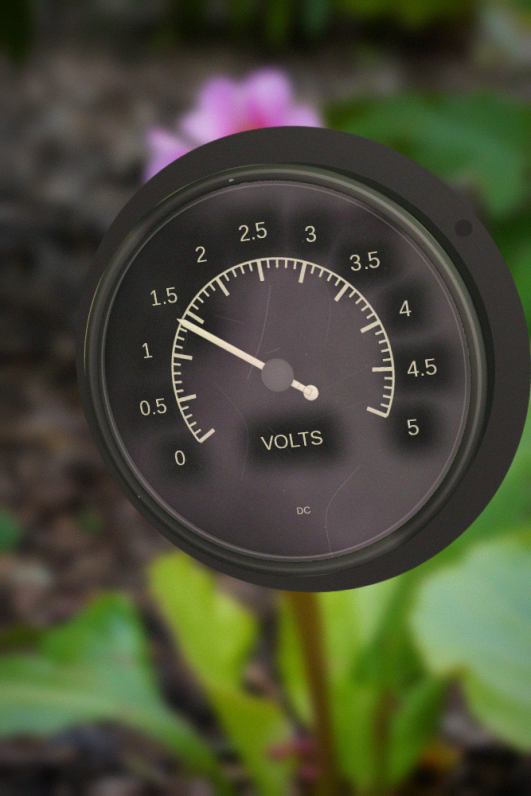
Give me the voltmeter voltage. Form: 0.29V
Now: 1.4V
